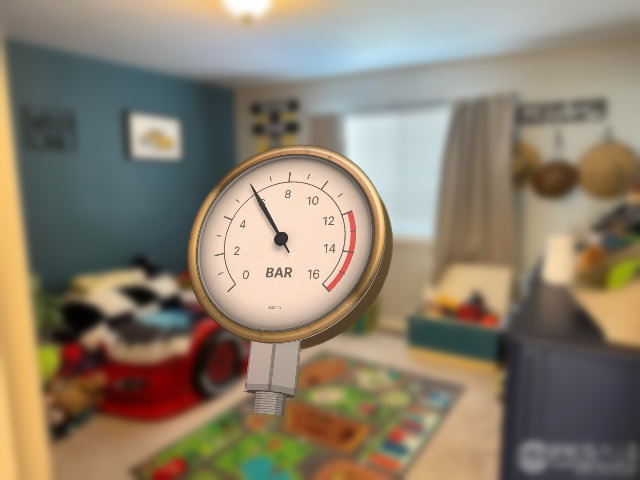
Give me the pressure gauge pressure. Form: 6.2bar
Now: 6bar
